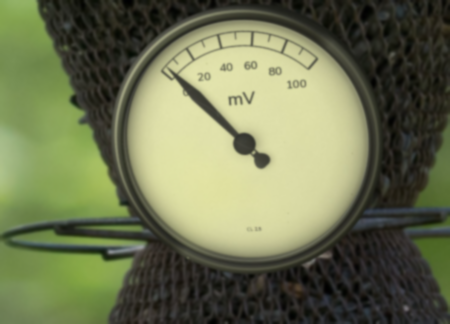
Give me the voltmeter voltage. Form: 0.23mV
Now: 5mV
